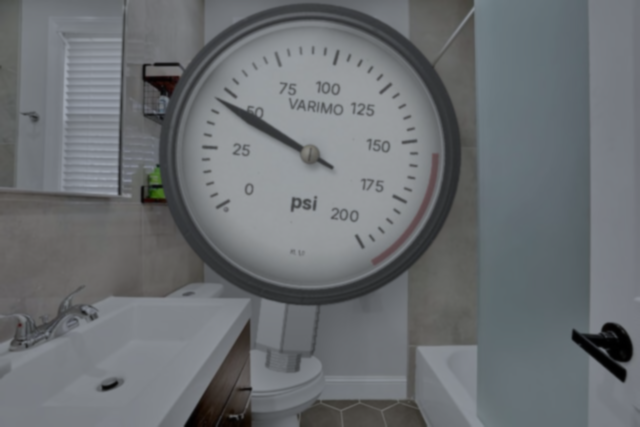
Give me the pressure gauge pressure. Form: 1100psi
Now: 45psi
